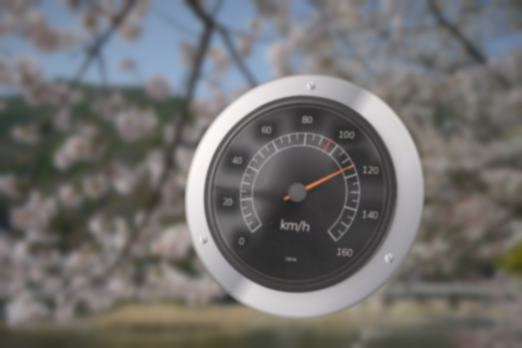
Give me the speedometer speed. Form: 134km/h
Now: 115km/h
